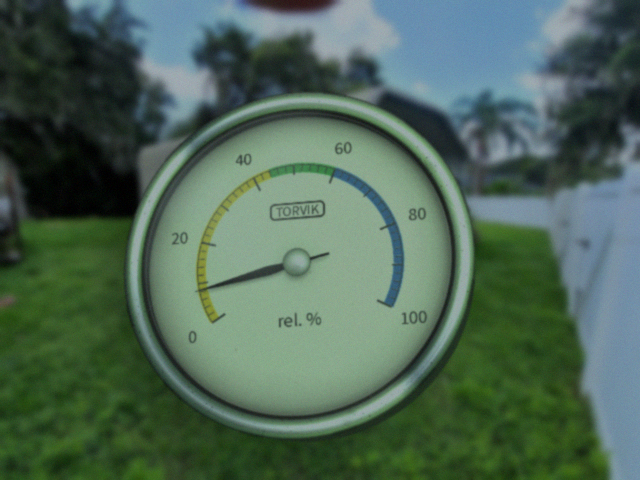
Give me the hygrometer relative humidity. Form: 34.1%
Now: 8%
